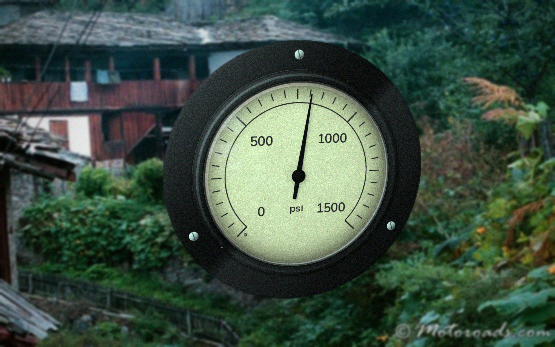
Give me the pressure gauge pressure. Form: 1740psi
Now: 800psi
